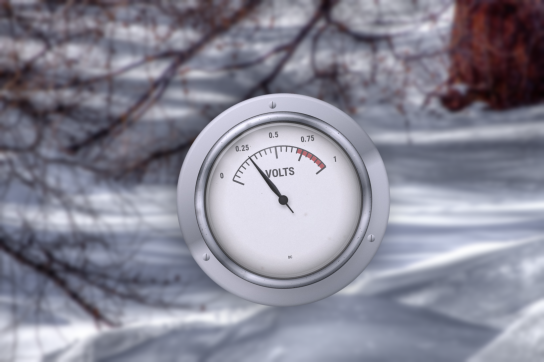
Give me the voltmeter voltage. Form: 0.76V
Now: 0.25V
